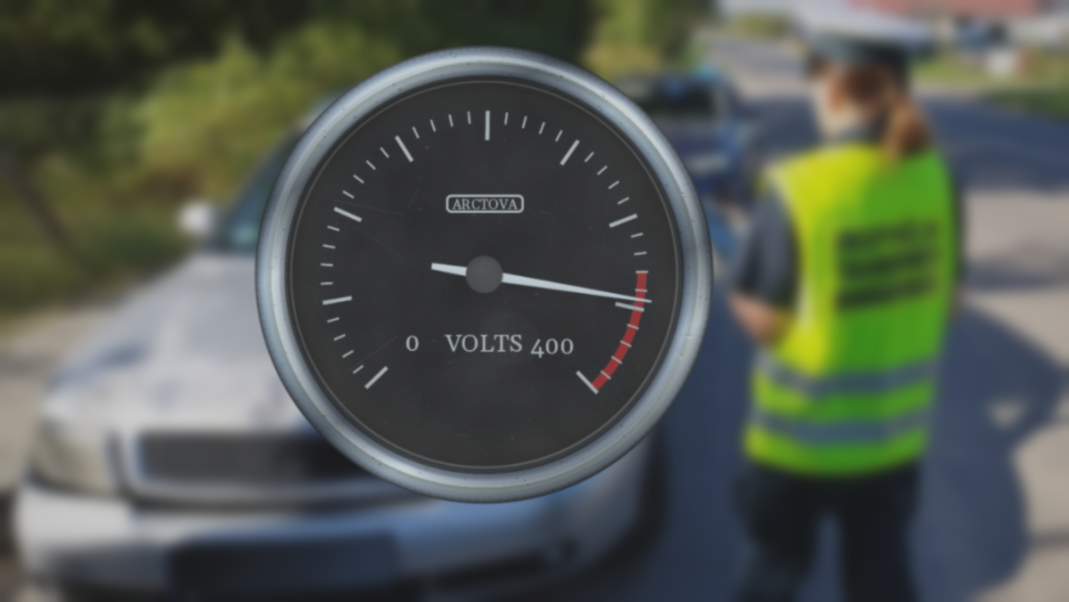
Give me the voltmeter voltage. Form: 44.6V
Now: 345V
